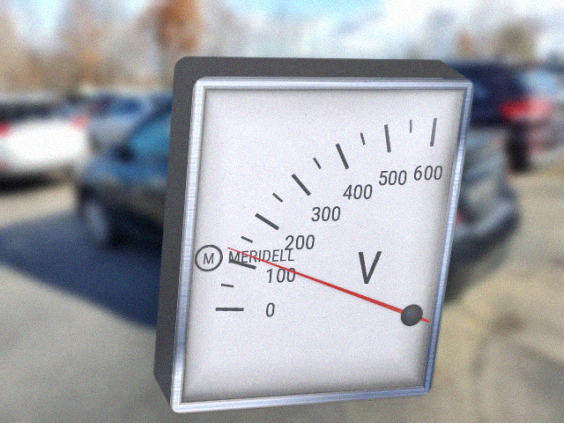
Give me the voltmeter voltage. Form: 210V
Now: 125V
